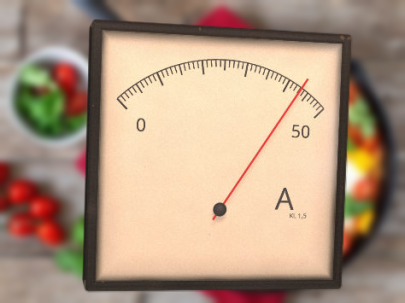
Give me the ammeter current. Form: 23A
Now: 43A
